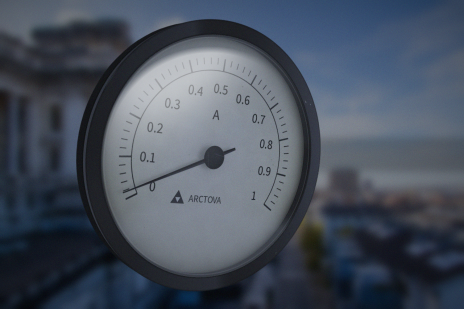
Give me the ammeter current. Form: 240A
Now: 0.02A
